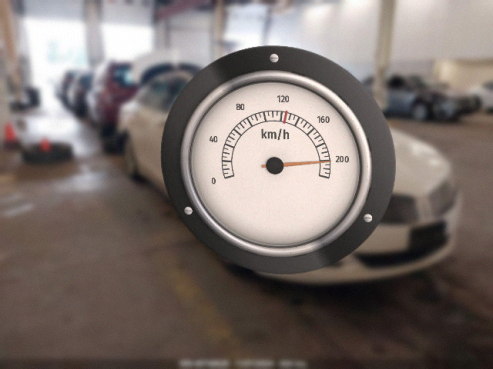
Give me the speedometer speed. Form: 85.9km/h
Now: 200km/h
